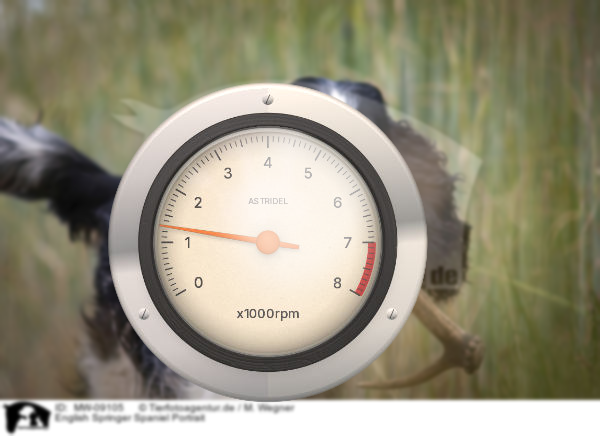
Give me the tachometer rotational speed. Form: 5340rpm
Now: 1300rpm
